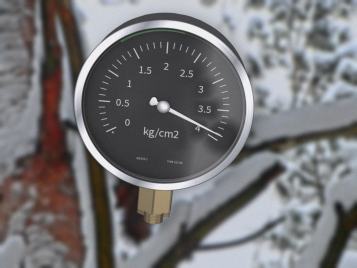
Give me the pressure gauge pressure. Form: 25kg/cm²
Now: 3.9kg/cm²
